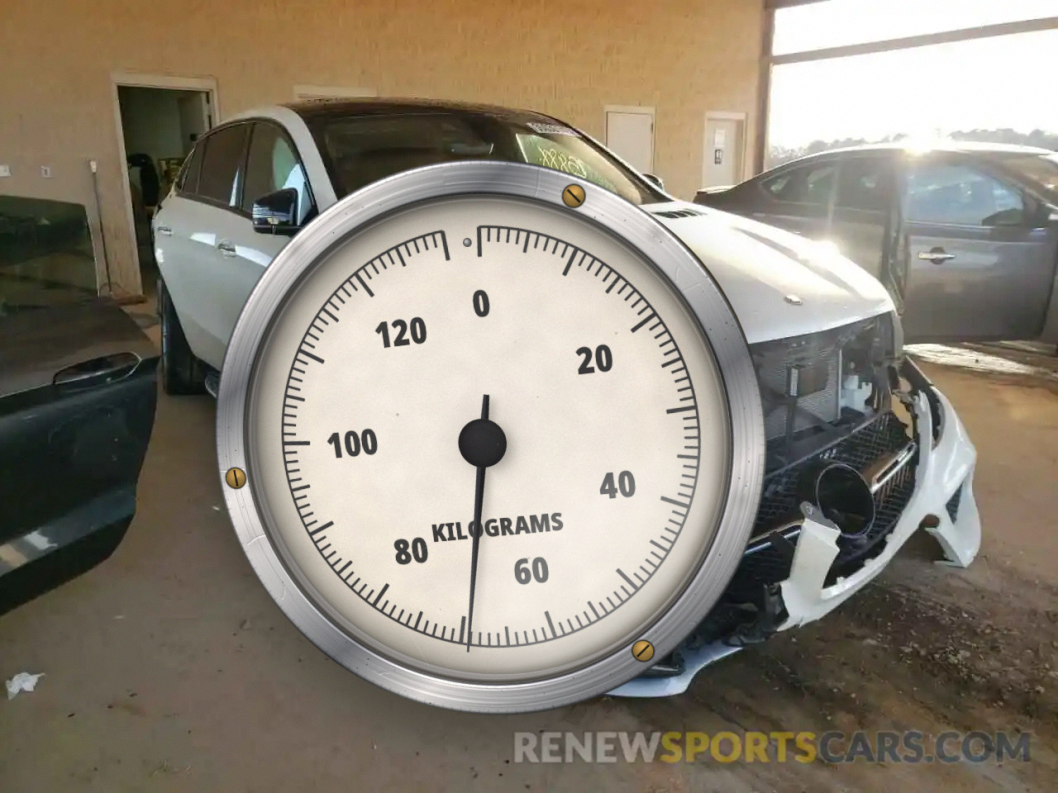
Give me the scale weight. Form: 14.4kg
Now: 69kg
